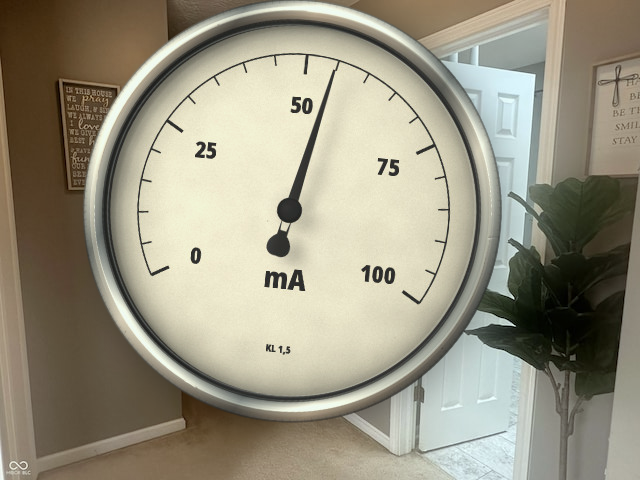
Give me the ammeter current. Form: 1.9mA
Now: 55mA
